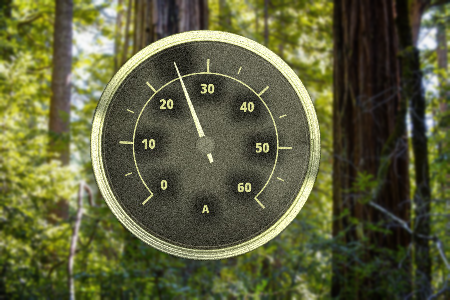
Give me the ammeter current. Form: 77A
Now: 25A
